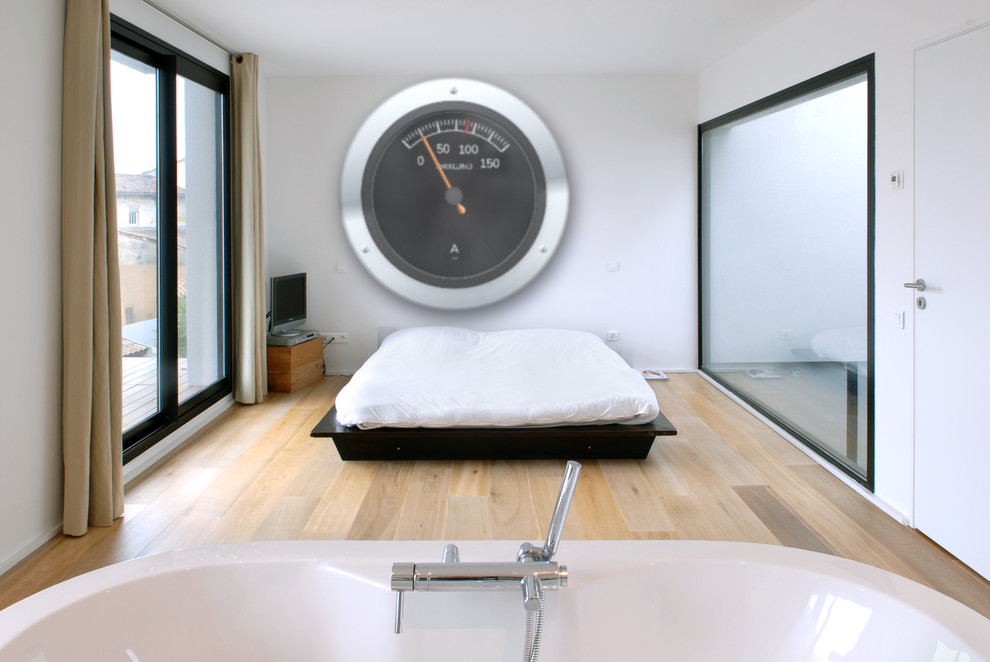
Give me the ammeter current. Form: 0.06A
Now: 25A
